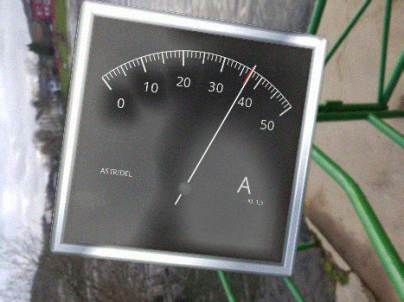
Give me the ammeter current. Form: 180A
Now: 37A
